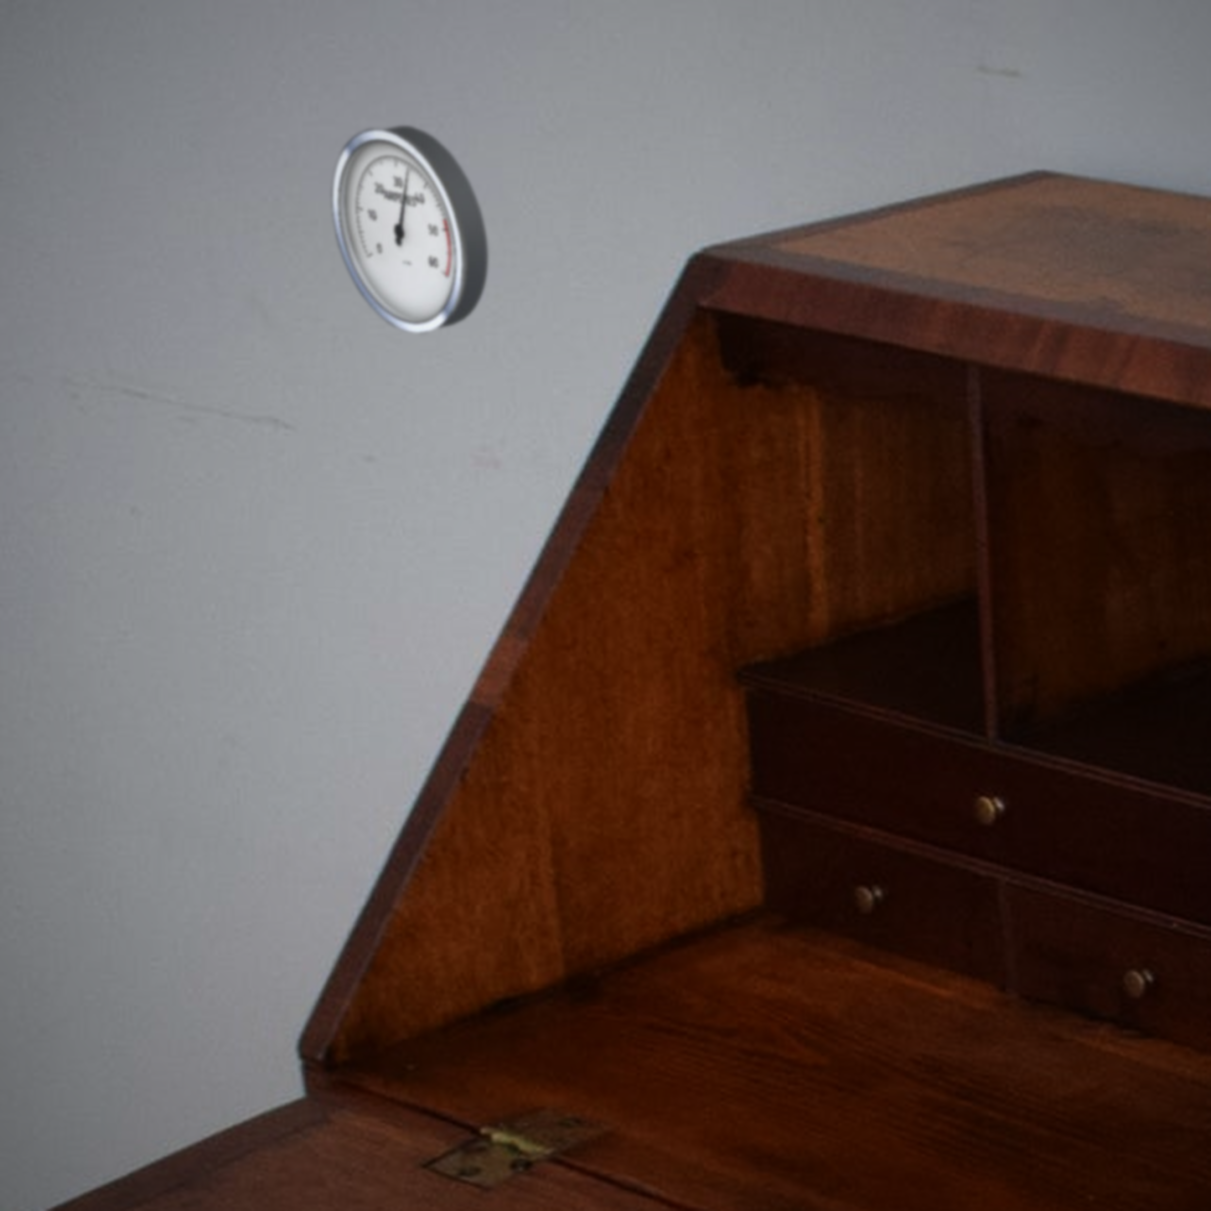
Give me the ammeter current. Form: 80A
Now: 35A
